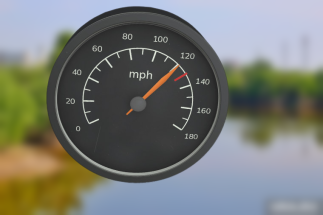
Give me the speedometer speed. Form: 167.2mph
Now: 120mph
